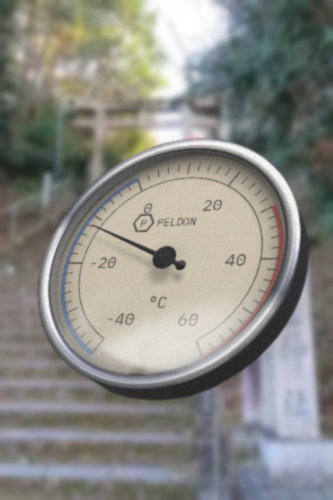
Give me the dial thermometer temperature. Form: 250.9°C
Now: -12°C
